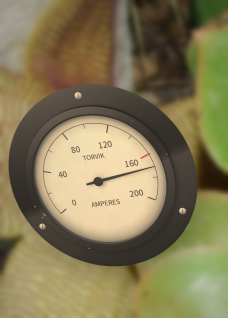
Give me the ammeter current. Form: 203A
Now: 170A
